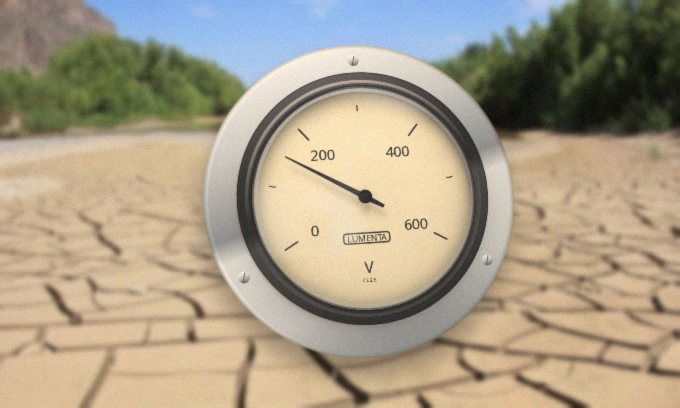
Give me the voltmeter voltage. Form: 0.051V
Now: 150V
